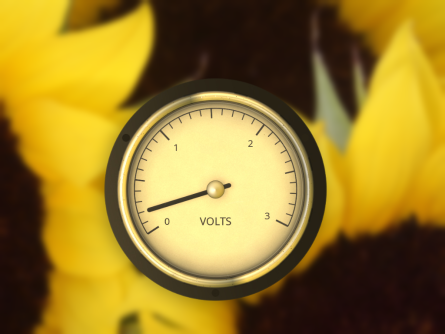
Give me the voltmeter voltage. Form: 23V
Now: 0.2V
